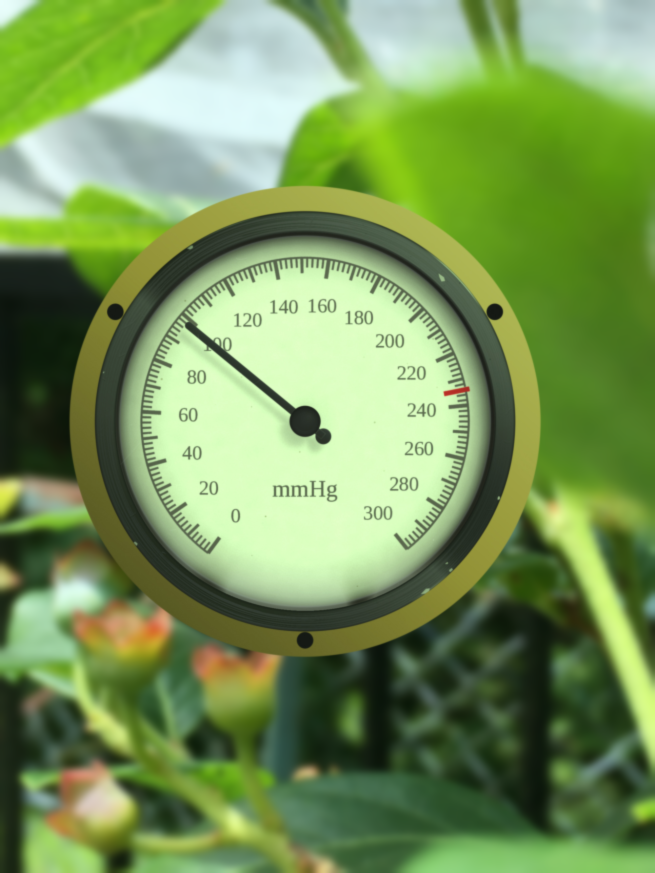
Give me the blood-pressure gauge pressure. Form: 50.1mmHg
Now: 98mmHg
